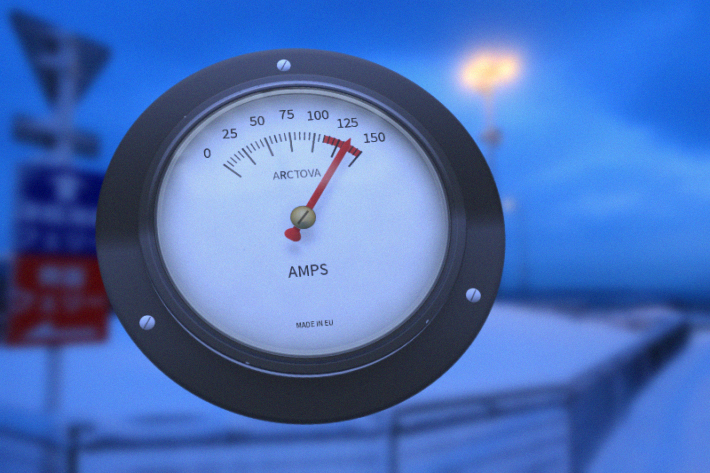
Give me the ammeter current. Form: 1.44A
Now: 135A
